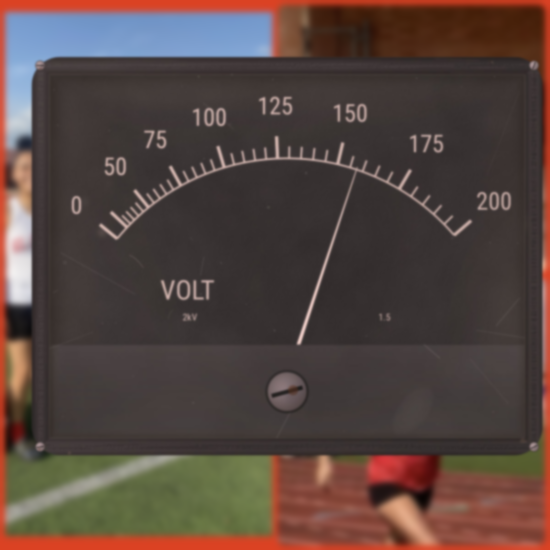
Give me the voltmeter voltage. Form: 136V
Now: 157.5V
